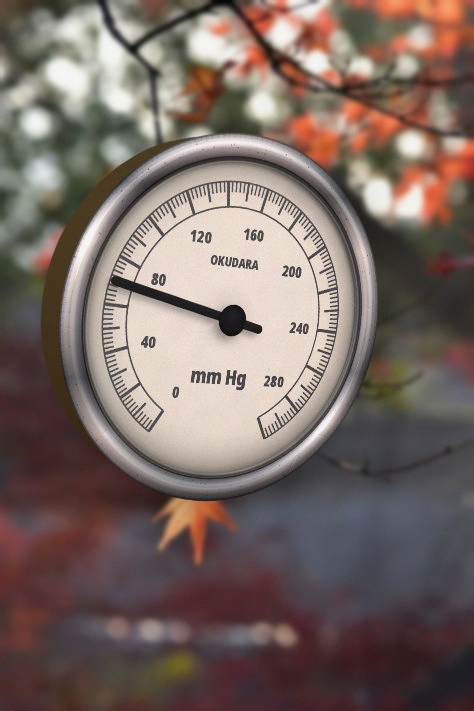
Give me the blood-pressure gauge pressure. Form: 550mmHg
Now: 70mmHg
